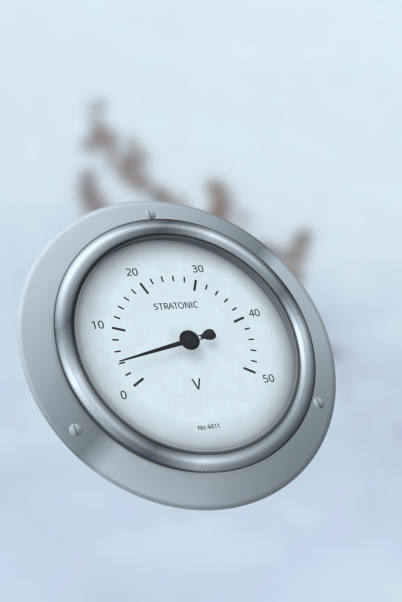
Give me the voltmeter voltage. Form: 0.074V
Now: 4V
